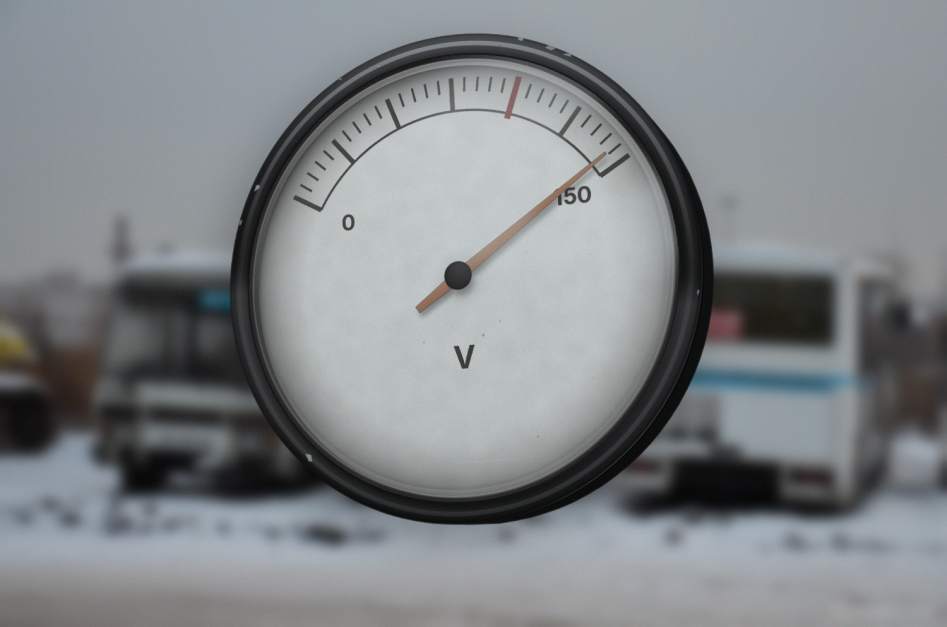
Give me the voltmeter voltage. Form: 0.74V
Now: 145V
